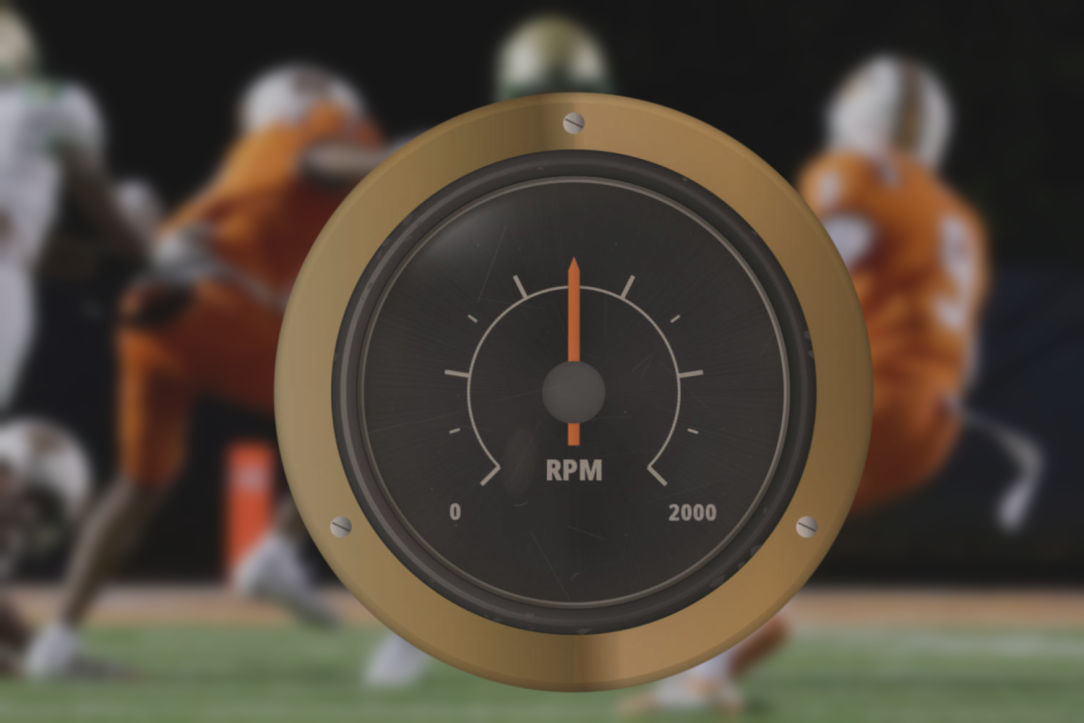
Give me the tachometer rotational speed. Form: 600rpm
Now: 1000rpm
